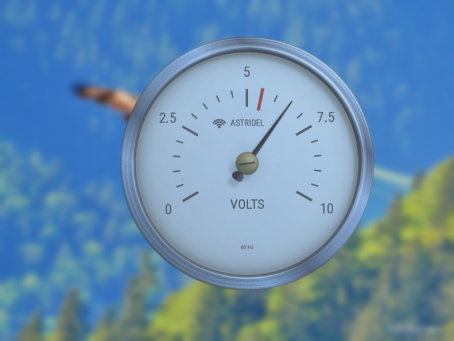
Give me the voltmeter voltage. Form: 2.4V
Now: 6.5V
